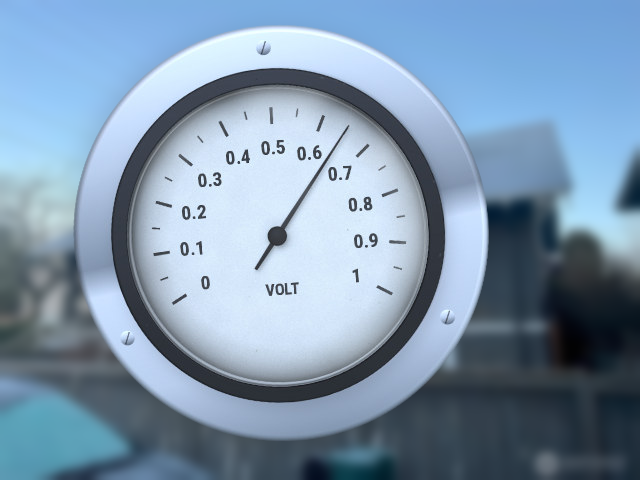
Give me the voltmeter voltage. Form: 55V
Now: 0.65V
